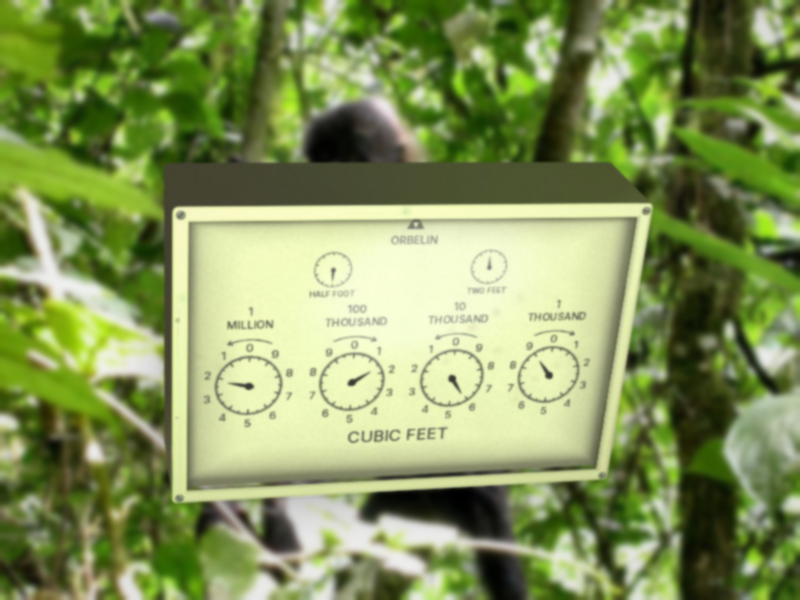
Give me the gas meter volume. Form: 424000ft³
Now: 215900ft³
